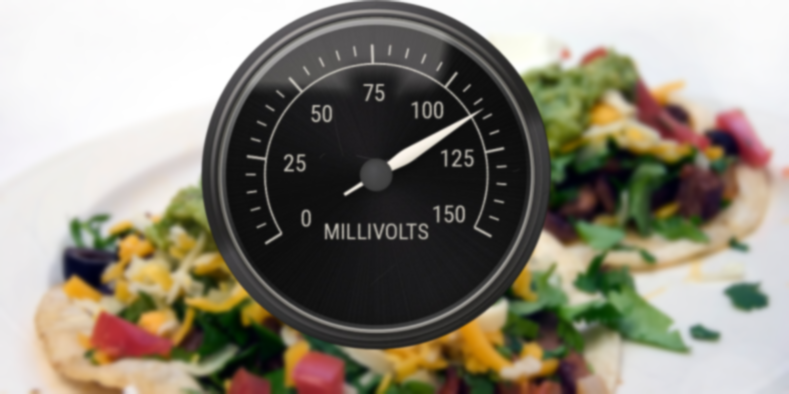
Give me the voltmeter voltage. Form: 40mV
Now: 112.5mV
